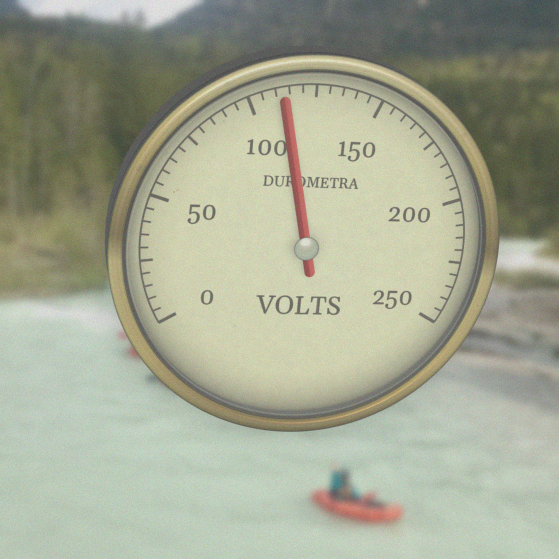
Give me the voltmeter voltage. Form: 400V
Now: 112.5V
